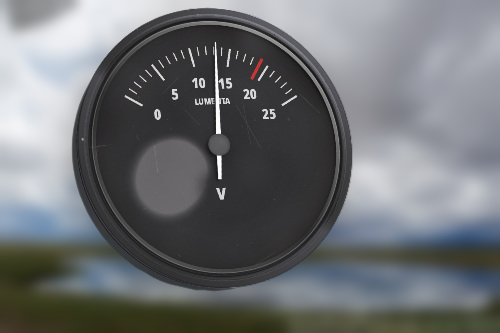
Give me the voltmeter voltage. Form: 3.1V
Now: 13V
